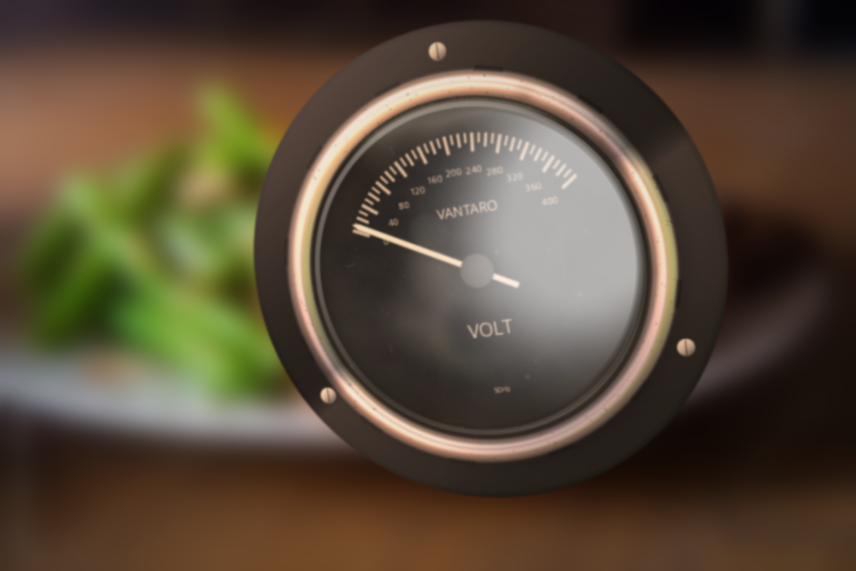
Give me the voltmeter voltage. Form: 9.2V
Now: 10V
